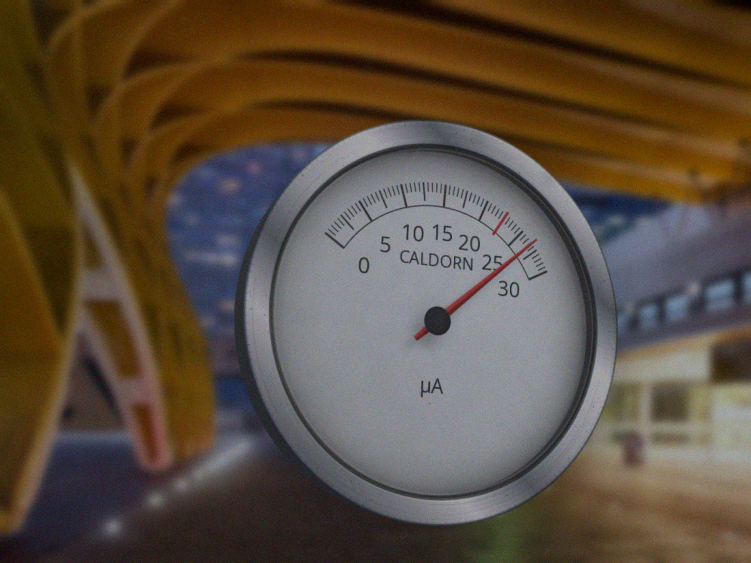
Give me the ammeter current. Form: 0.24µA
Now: 26.5µA
